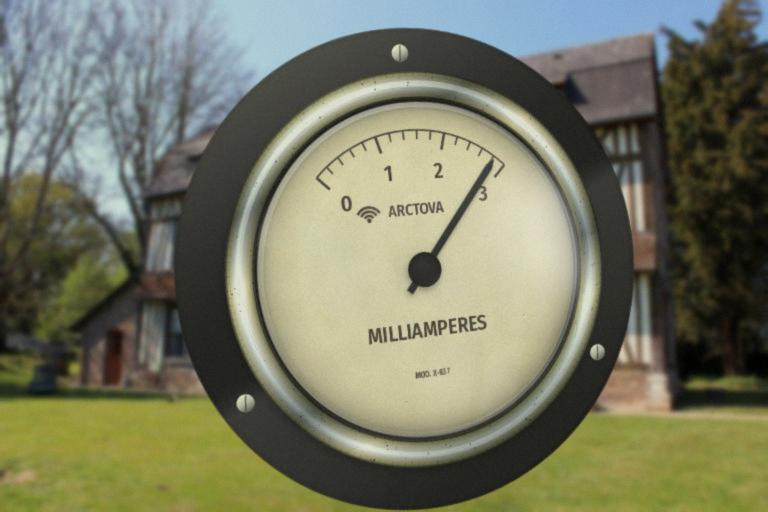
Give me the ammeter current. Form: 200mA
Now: 2.8mA
